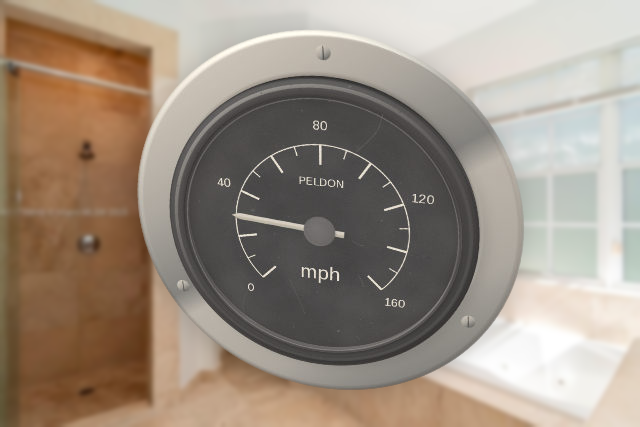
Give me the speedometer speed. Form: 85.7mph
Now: 30mph
